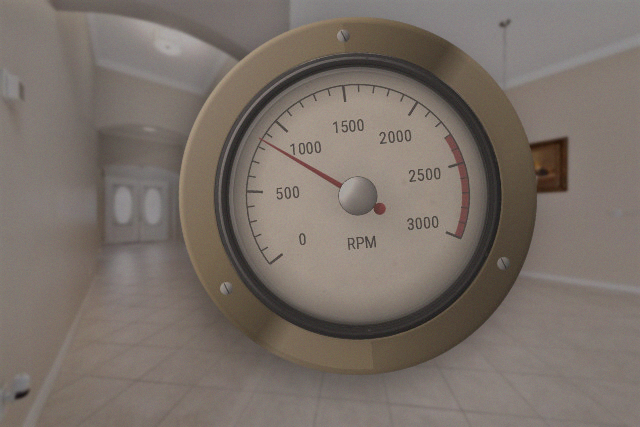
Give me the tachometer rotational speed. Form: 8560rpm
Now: 850rpm
